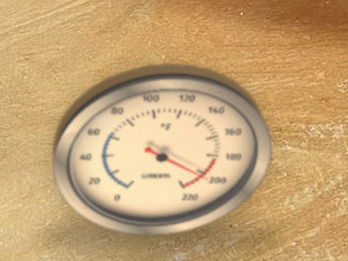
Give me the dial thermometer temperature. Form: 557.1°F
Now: 200°F
